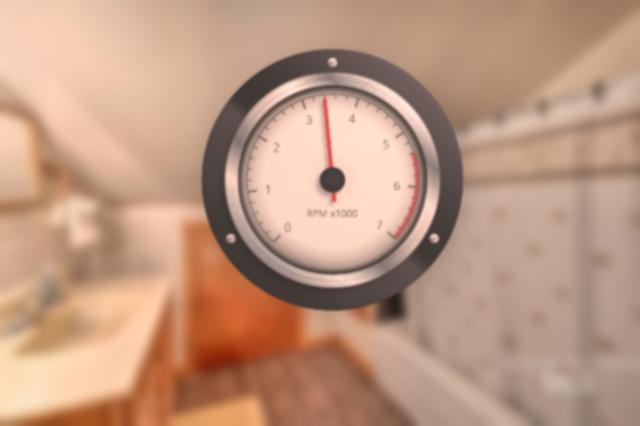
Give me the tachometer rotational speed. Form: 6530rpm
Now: 3400rpm
